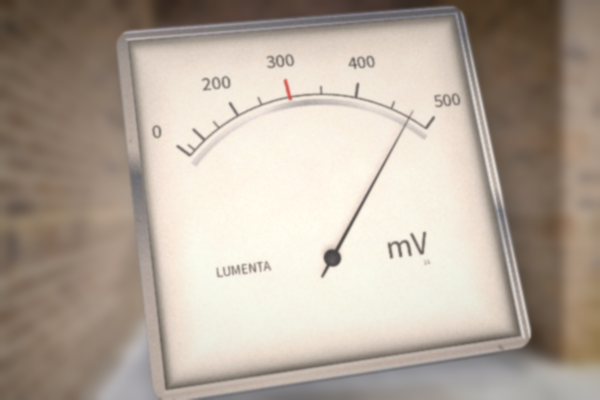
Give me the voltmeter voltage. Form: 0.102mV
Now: 475mV
